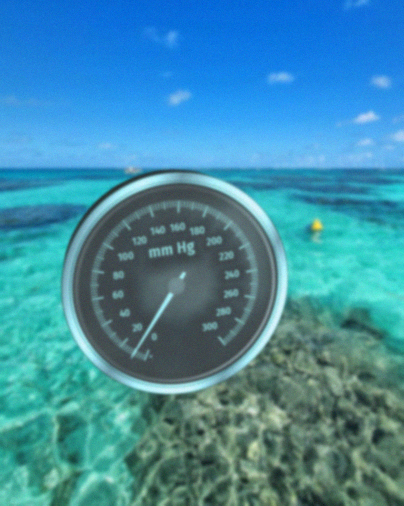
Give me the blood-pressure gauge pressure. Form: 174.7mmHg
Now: 10mmHg
